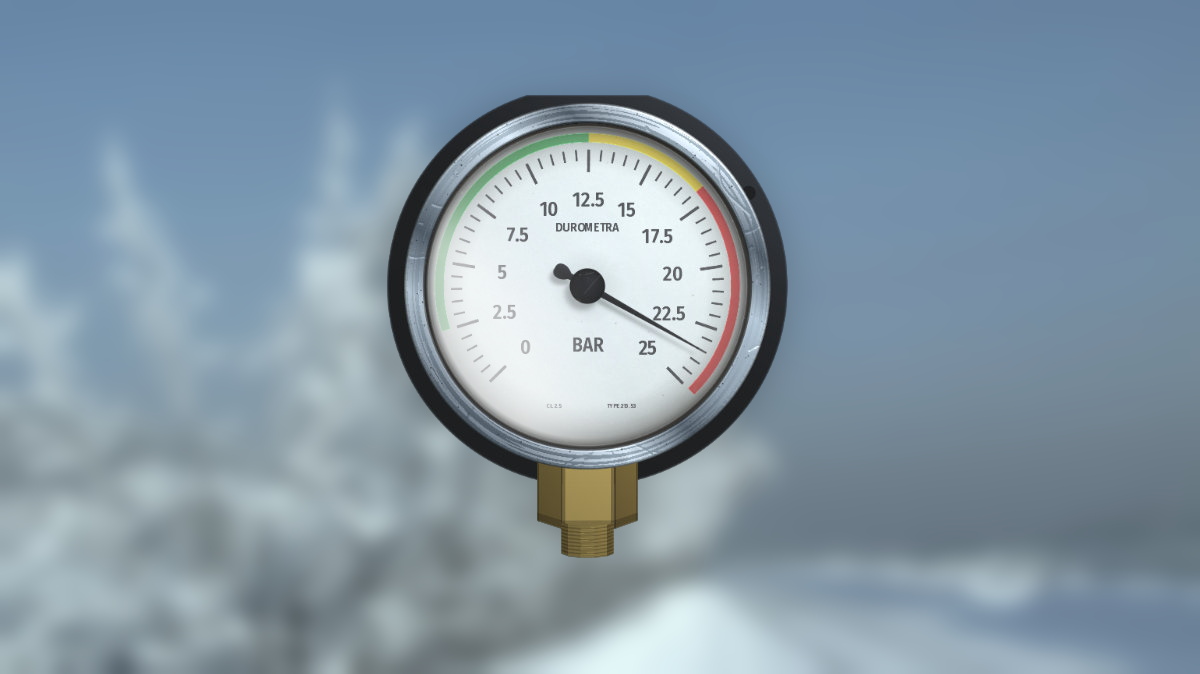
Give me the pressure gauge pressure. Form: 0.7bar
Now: 23.5bar
